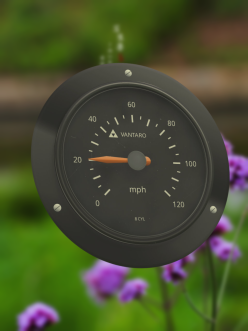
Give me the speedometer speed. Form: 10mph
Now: 20mph
